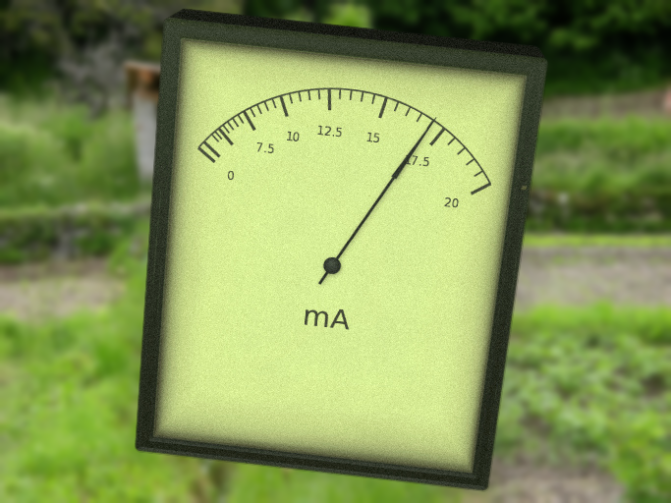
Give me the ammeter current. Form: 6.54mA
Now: 17mA
